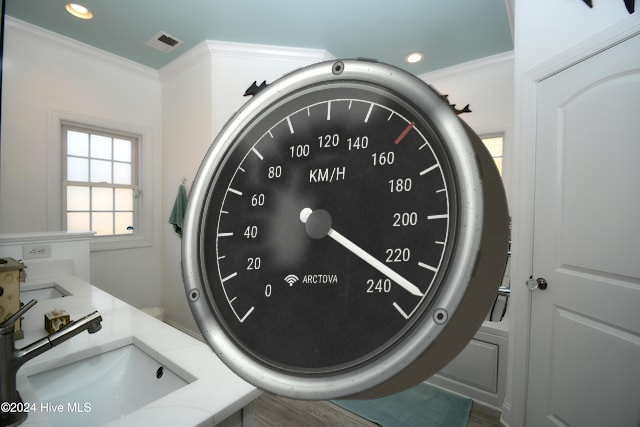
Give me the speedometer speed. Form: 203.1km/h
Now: 230km/h
